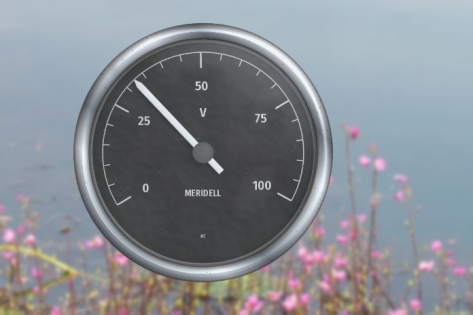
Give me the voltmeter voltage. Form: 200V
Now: 32.5V
